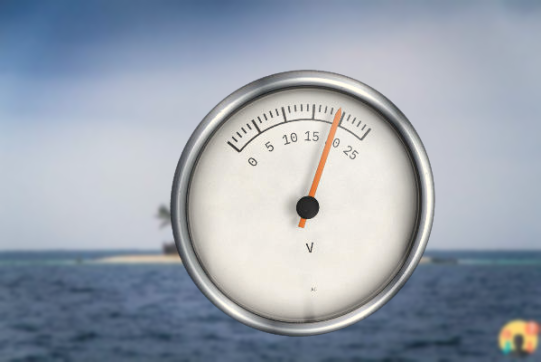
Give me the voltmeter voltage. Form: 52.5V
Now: 19V
